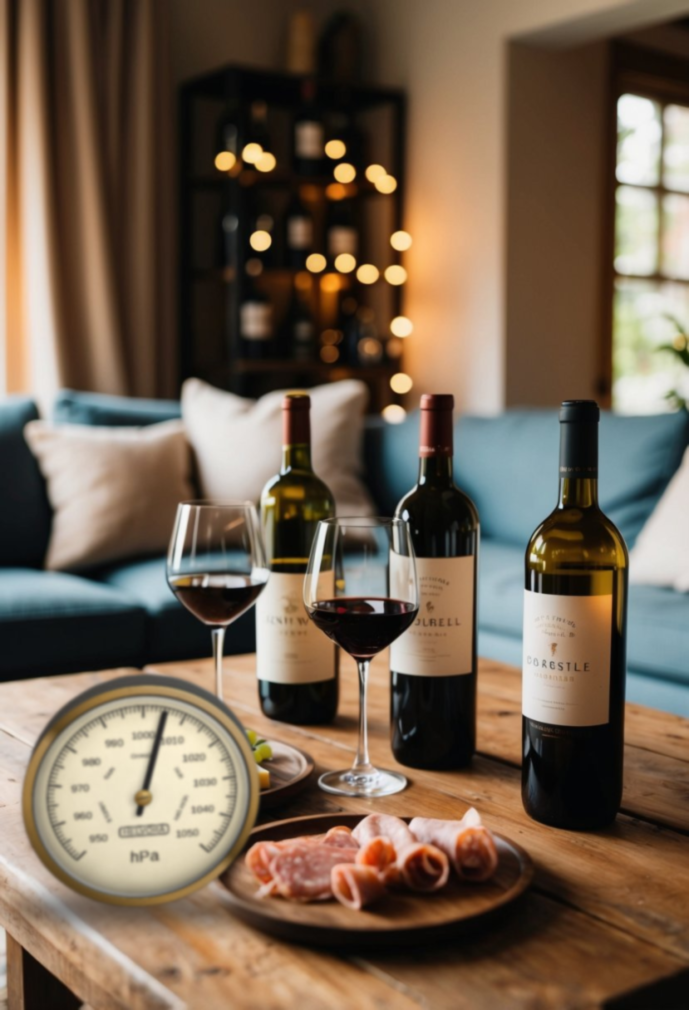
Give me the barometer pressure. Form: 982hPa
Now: 1005hPa
